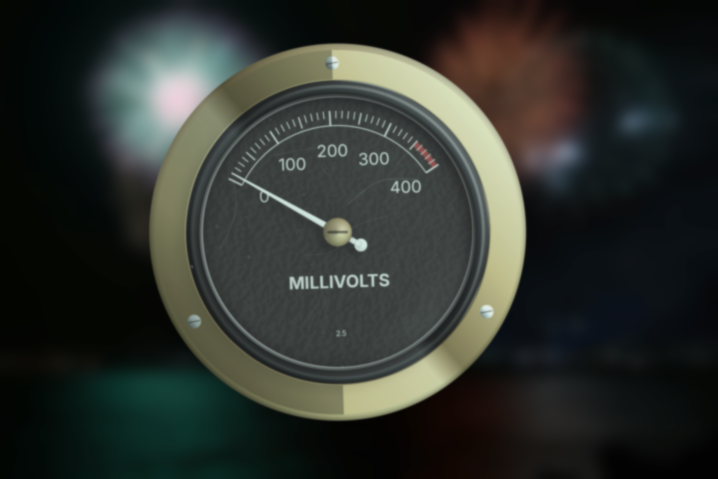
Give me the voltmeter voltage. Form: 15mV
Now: 10mV
